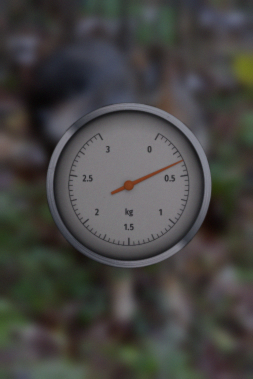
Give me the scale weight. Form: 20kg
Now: 0.35kg
